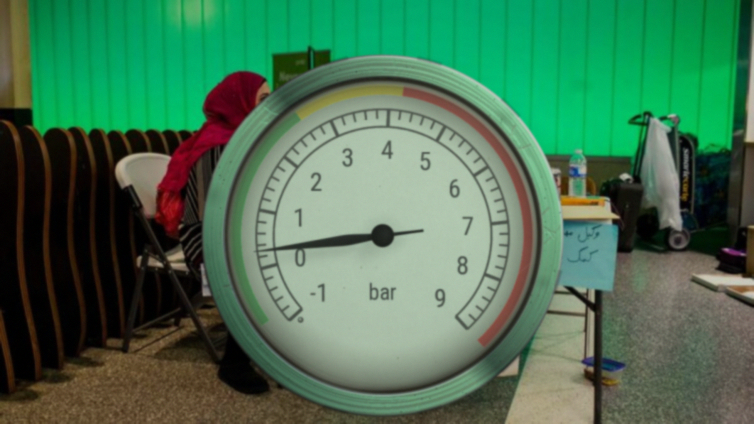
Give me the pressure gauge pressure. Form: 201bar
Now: 0.3bar
